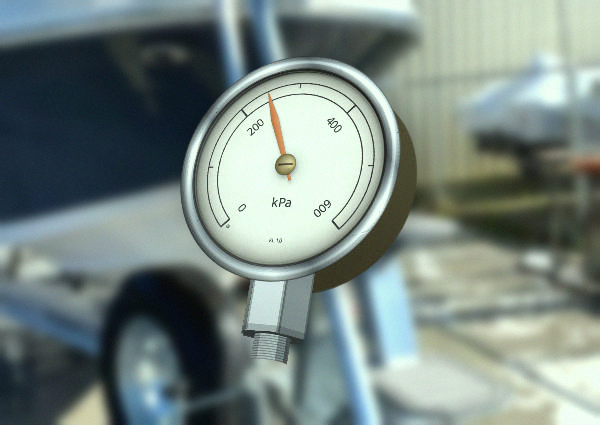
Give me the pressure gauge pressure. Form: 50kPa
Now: 250kPa
